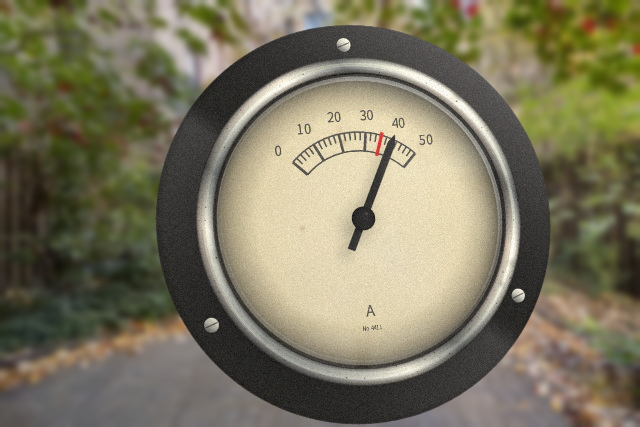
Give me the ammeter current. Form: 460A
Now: 40A
